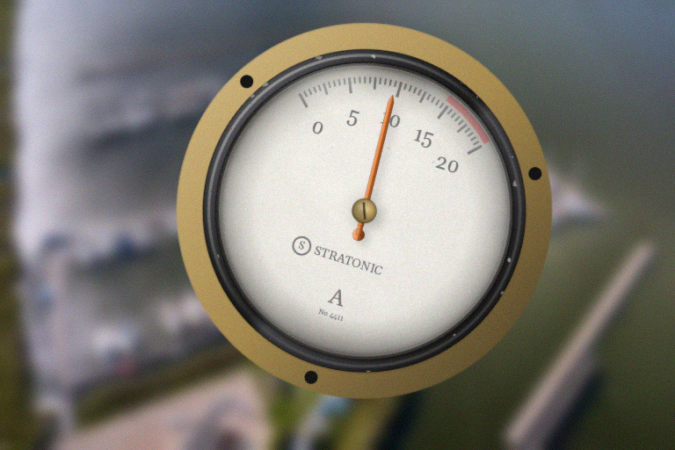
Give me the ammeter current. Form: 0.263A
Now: 9.5A
